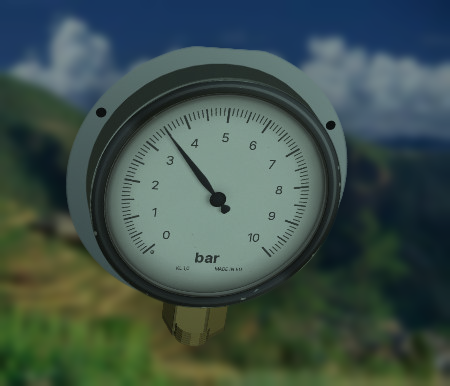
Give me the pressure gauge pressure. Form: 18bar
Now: 3.5bar
